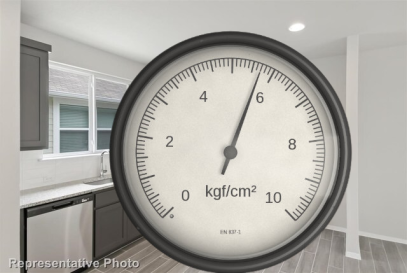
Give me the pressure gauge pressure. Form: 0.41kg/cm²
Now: 5.7kg/cm²
